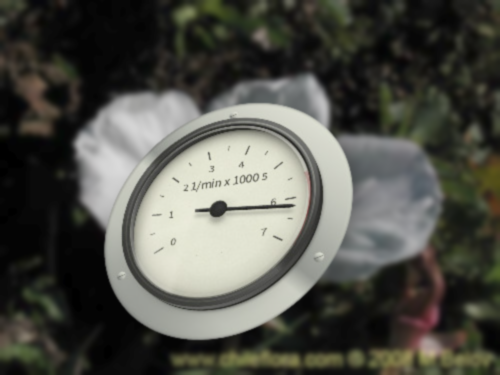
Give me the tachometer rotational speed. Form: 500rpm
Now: 6250rpm
